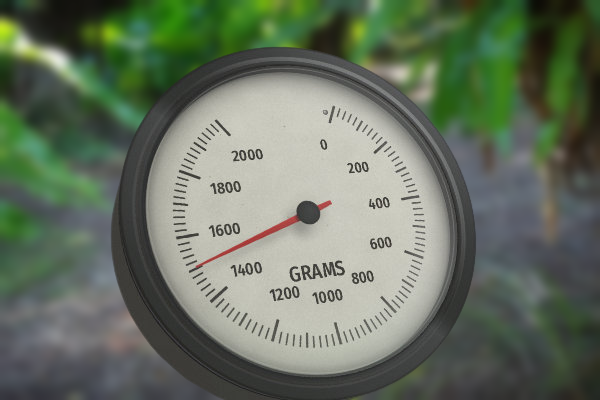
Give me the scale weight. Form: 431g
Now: 1500g
